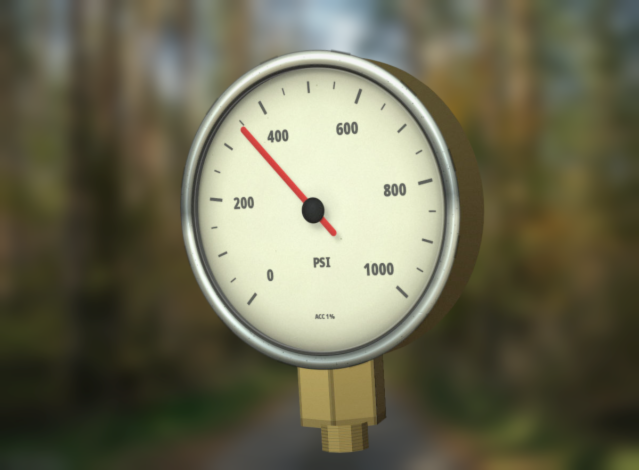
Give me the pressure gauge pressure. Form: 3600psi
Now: 350psi
